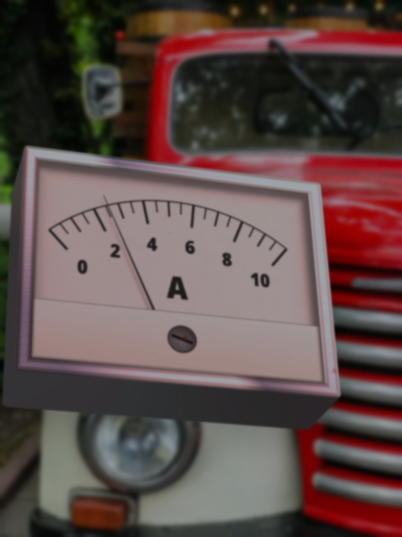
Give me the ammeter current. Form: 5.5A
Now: 2.5A
